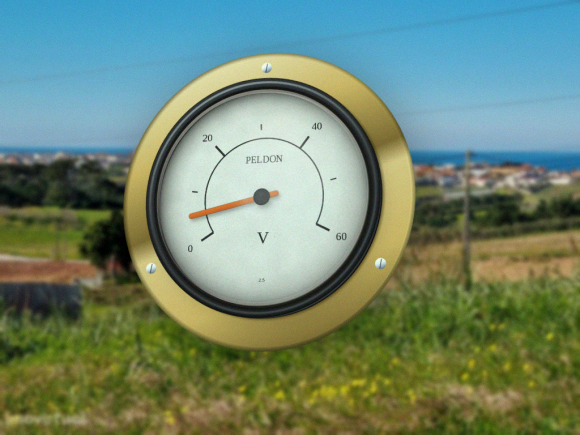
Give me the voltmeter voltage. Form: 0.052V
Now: 5V
